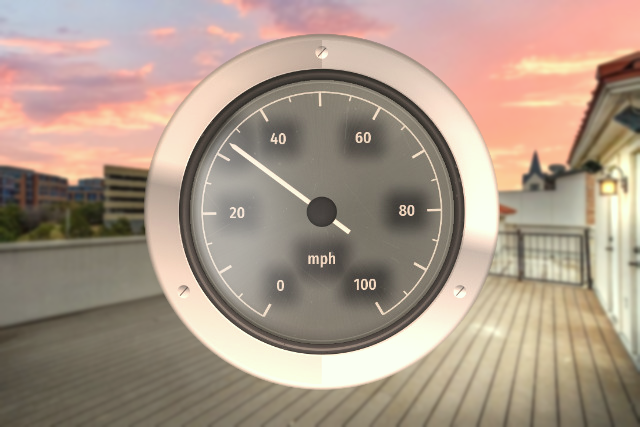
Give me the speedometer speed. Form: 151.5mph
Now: 32.5mph
